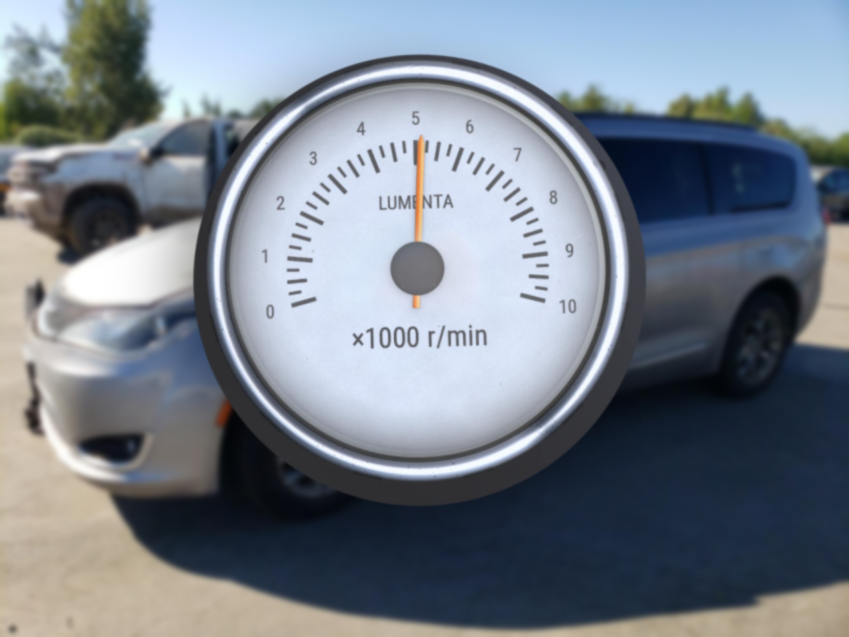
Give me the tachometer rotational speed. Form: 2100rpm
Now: 5125rpm
